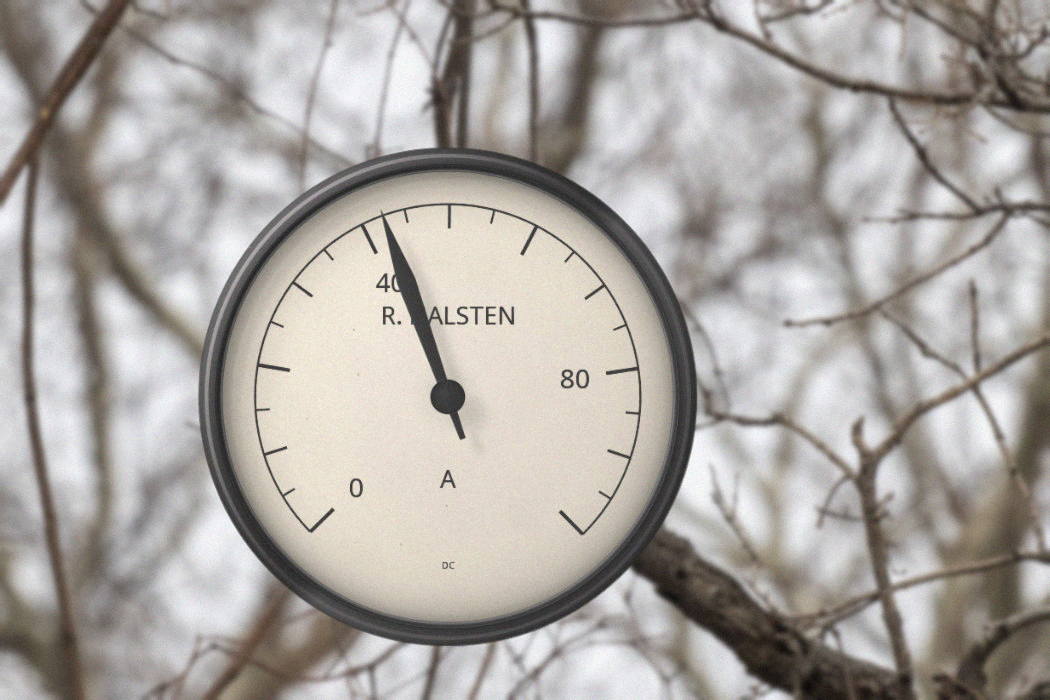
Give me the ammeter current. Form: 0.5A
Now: 42.5A
